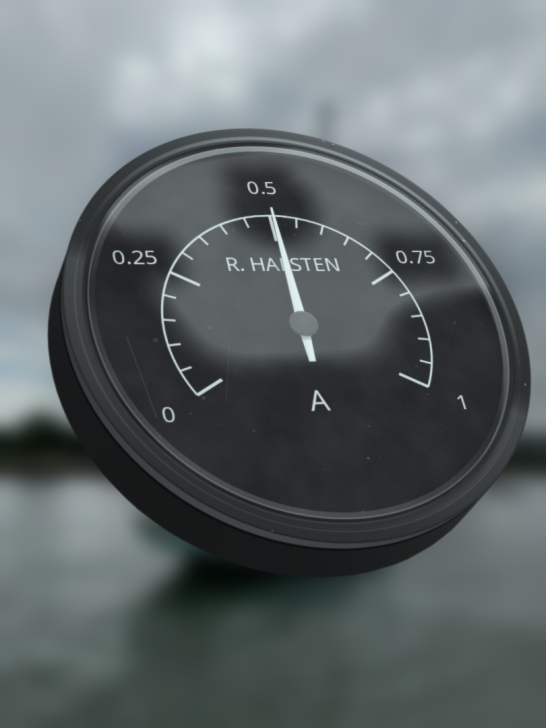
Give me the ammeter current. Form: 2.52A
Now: 0.5A
